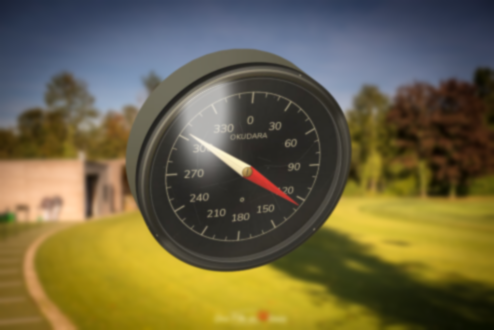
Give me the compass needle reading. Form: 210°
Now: 125°
